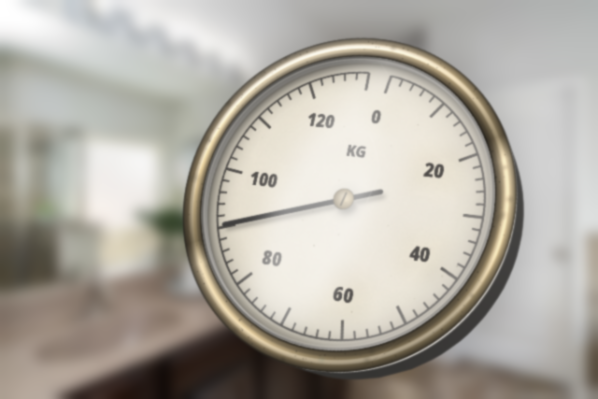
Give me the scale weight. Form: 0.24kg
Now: 90kg
